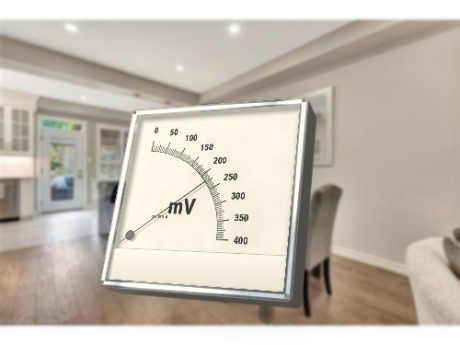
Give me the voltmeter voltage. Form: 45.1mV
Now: 225mV
